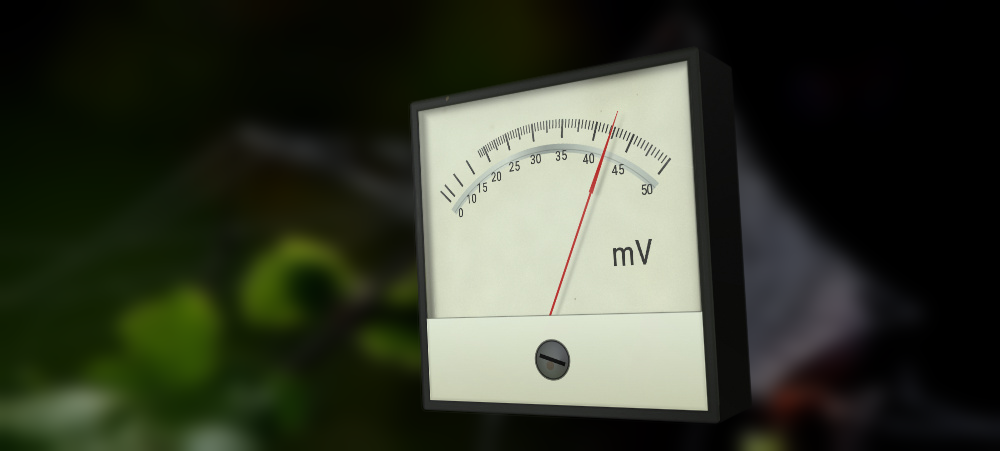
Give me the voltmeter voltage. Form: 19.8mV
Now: 42.5mV
